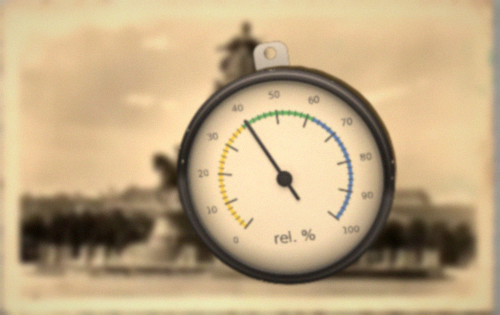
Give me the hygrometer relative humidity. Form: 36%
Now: 40%
